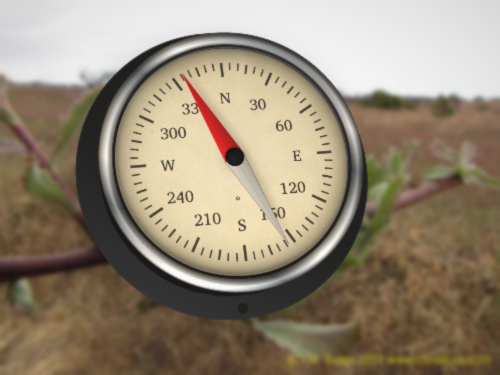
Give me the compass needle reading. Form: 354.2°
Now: 335°
